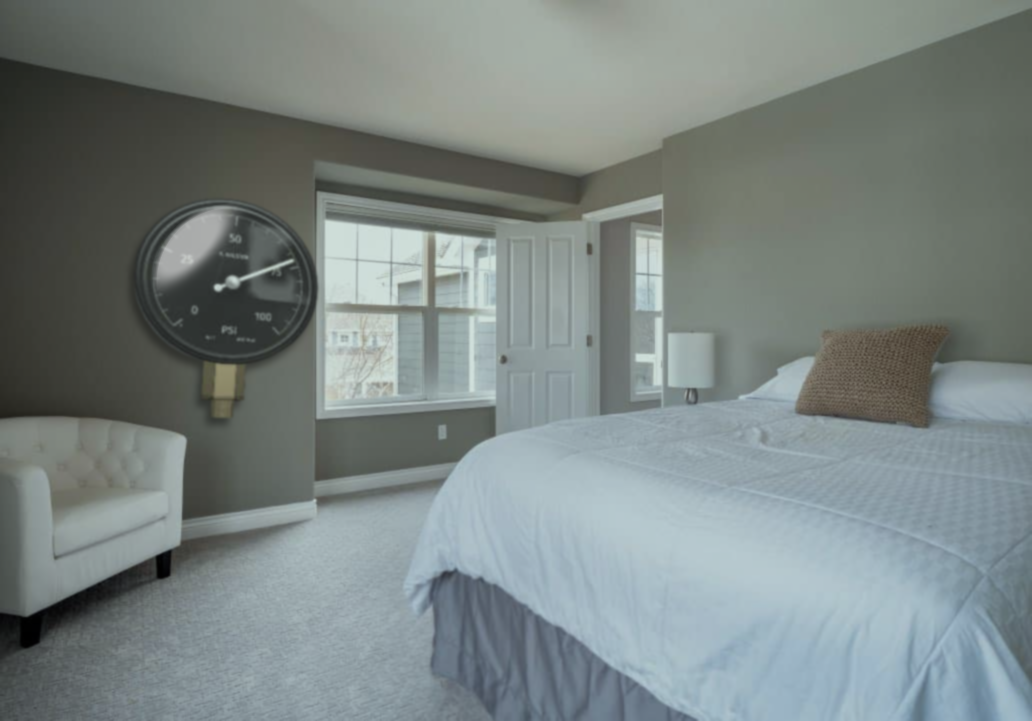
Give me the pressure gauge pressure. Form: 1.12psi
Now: 72.5psi
